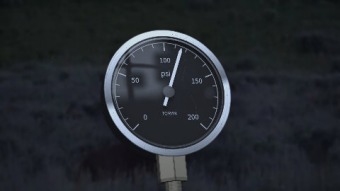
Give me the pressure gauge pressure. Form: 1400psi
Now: 115psi
